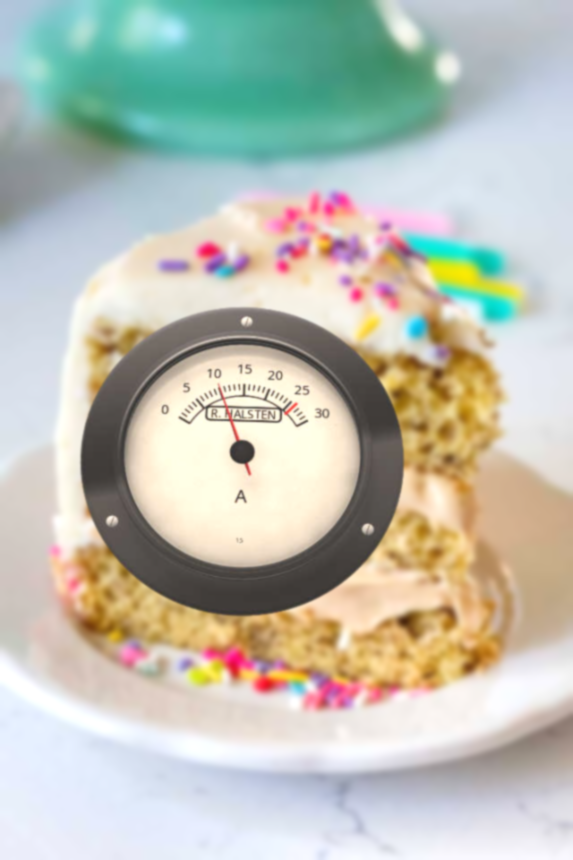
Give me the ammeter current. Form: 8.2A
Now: 10A
